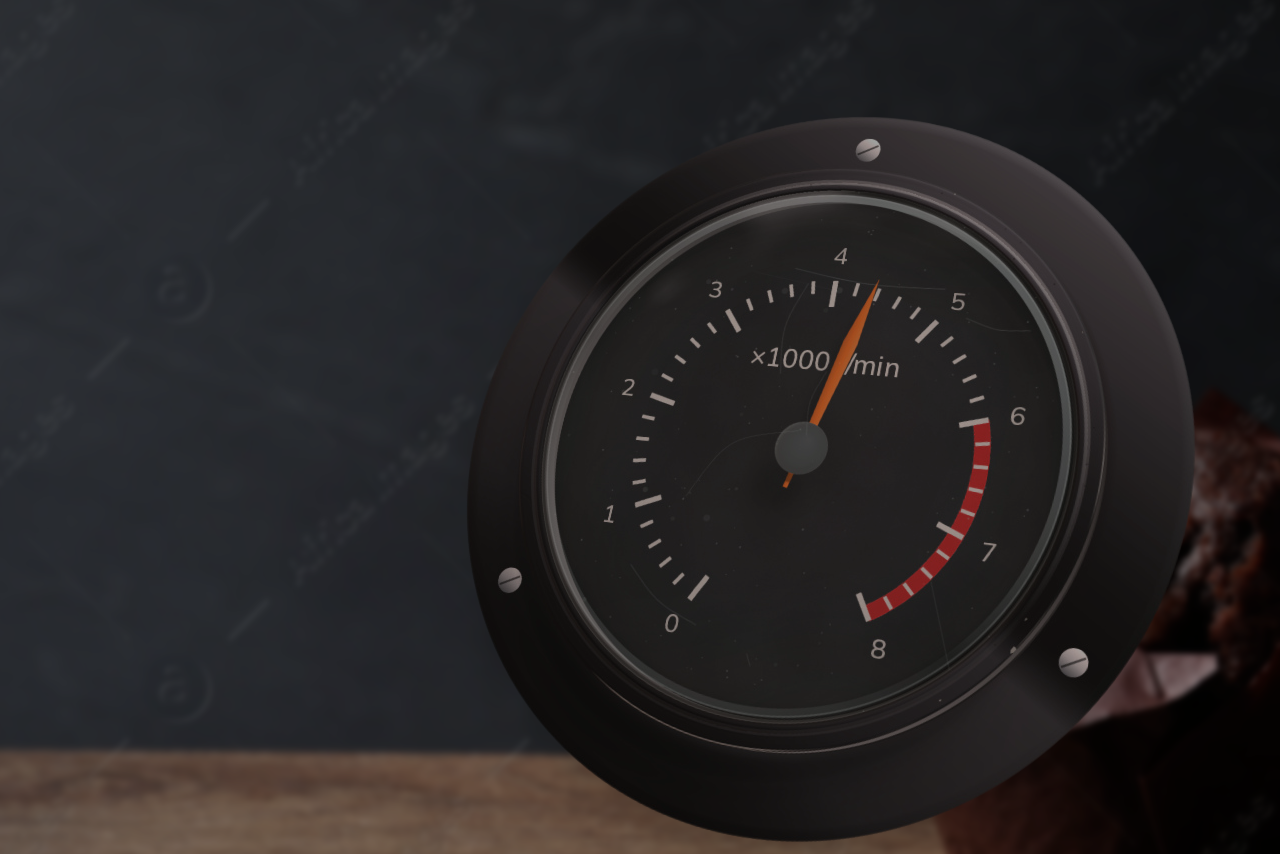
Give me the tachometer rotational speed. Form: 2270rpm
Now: 4400rpm
